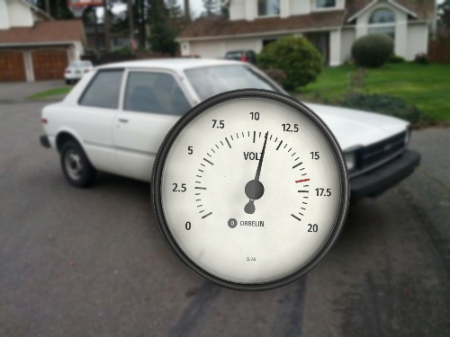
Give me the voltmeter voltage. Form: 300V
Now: 11V
